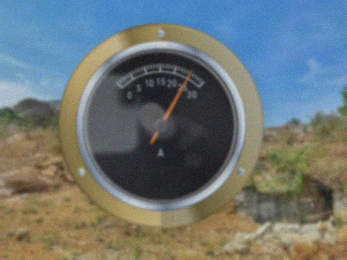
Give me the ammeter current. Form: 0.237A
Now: 25A
